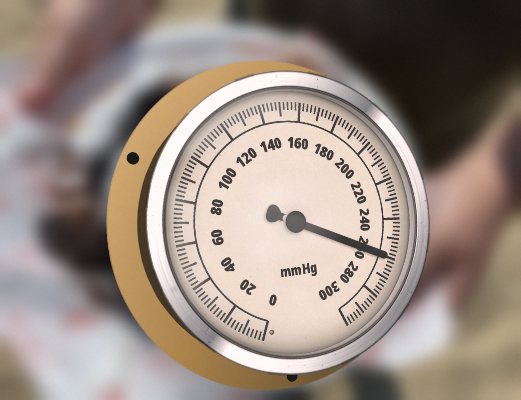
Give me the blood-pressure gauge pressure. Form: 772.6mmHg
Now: 260mmHg
